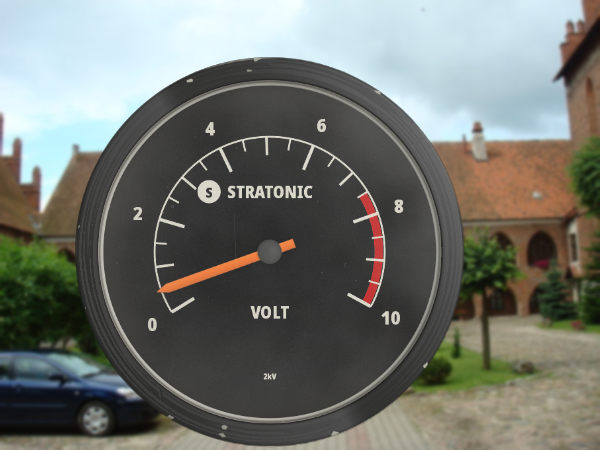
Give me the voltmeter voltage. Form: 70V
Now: 0.5V
